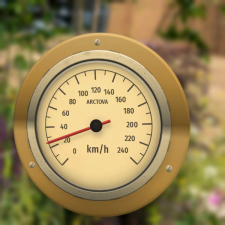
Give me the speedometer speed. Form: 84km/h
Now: 25km/h
